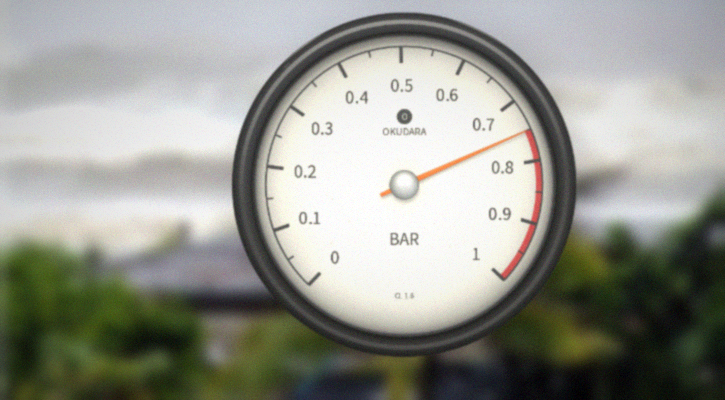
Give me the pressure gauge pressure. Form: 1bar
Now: 0.75bar
